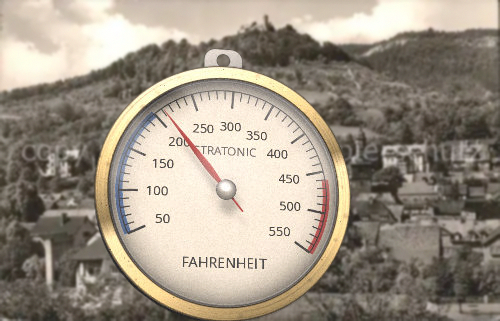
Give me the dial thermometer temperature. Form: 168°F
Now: 210°F
